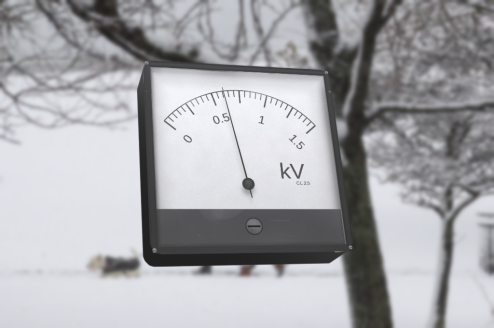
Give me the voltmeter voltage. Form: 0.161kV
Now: 0.6kV
